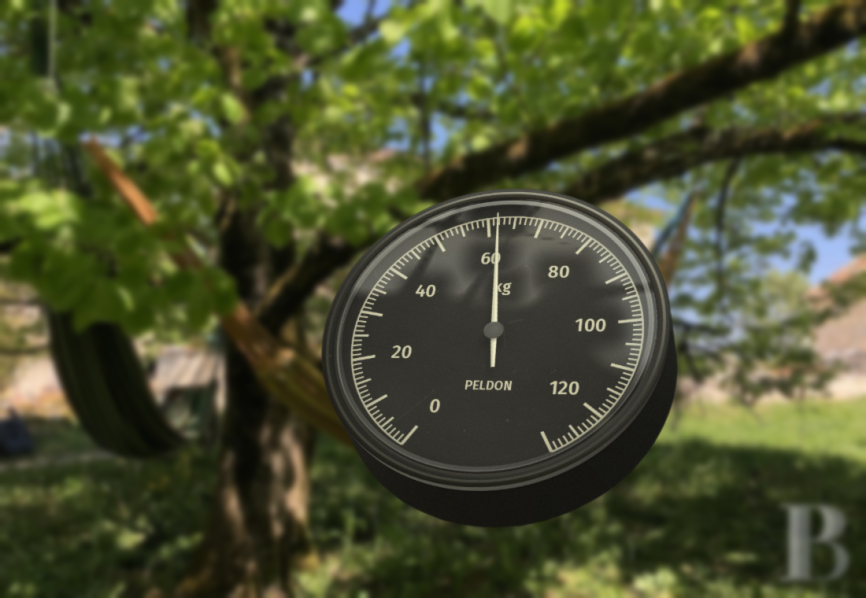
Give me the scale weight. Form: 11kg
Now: 62kg
